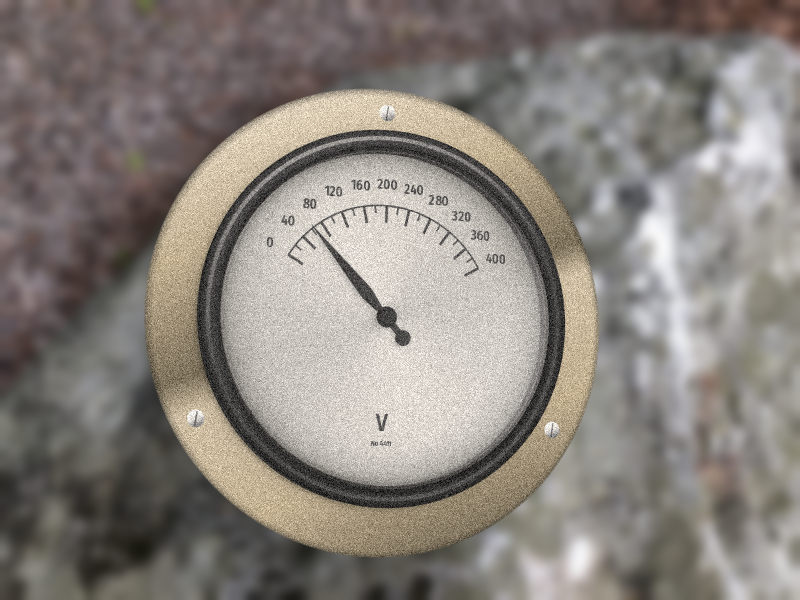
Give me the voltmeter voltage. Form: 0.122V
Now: 60V
